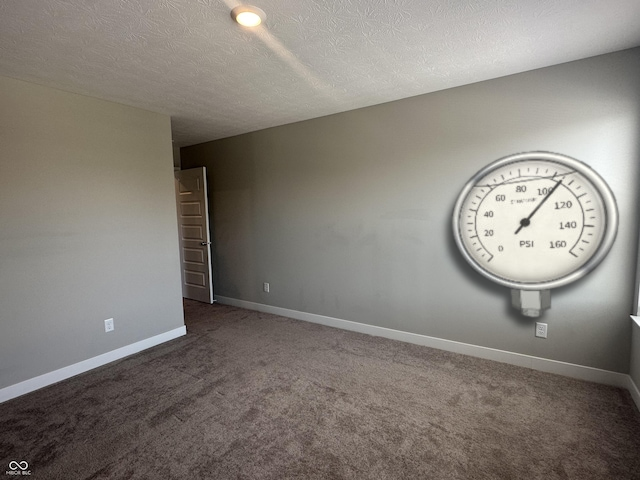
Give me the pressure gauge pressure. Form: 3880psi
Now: 105psi
